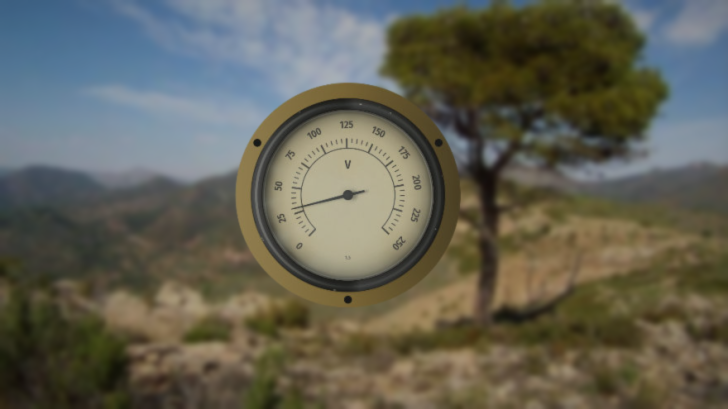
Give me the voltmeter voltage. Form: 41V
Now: 30V
